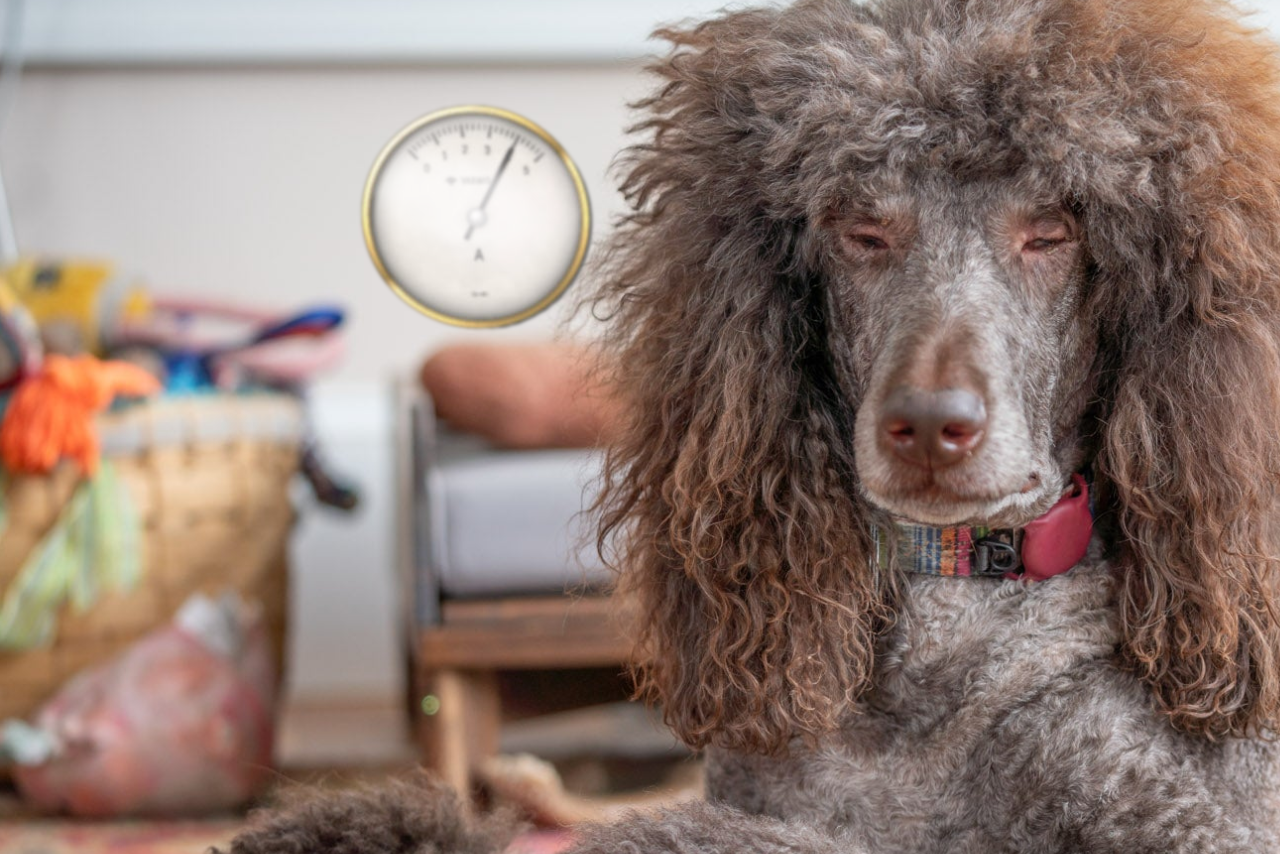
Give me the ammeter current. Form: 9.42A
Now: 4A
